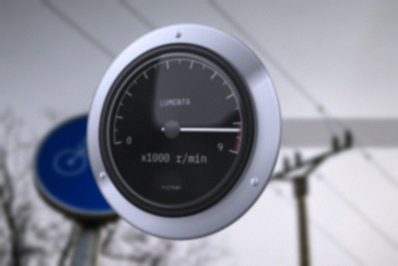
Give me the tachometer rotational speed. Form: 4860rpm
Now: 8250rpm
